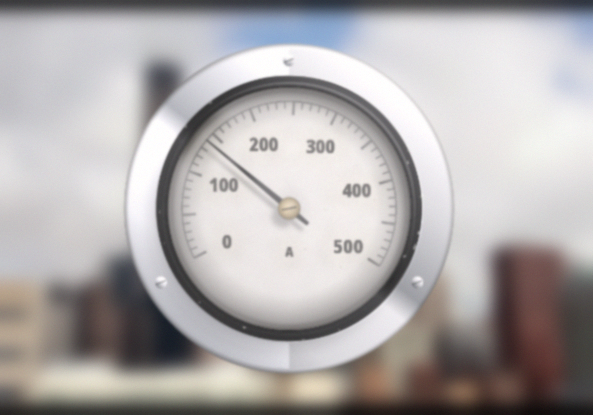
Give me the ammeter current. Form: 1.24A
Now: 140A
